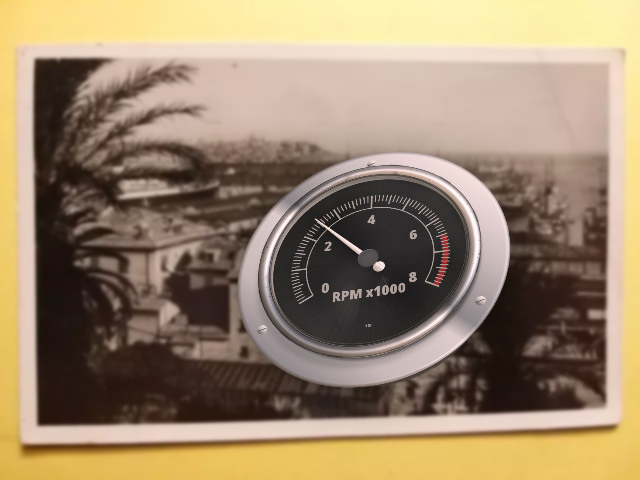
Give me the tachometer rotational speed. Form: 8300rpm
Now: 2500rpm
